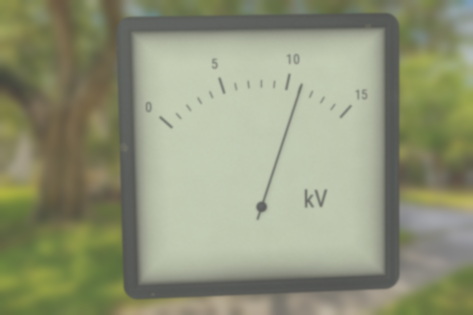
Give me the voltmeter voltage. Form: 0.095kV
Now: 11kV
